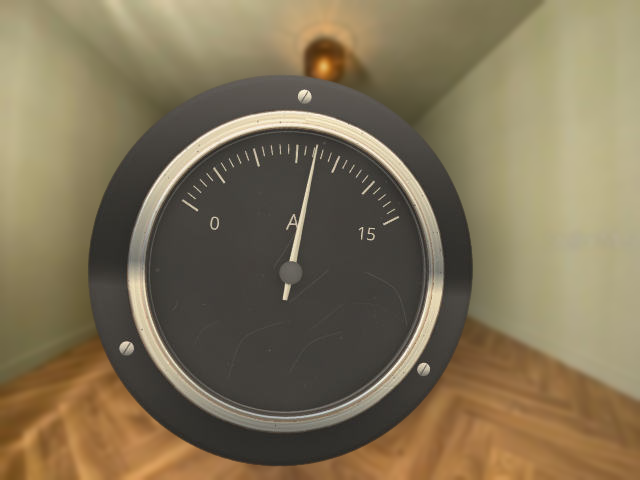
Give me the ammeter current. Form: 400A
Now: 8.5A
